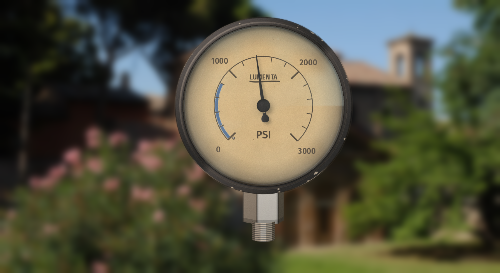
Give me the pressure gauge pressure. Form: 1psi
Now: 1400psi
